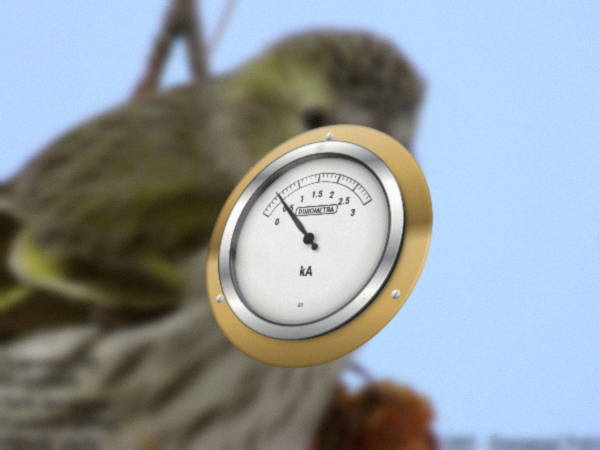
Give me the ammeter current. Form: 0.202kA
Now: 0.5kA
